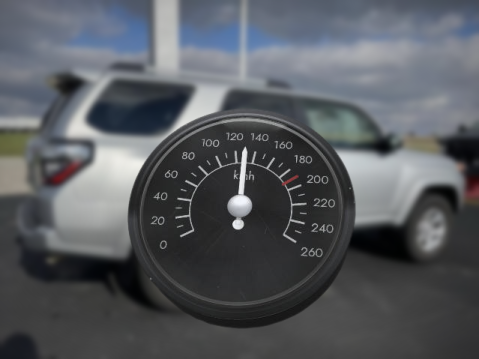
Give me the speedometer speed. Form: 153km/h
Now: 130km/h
